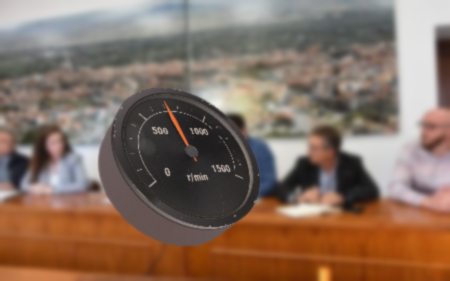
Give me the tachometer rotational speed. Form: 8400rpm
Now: 700rpm
